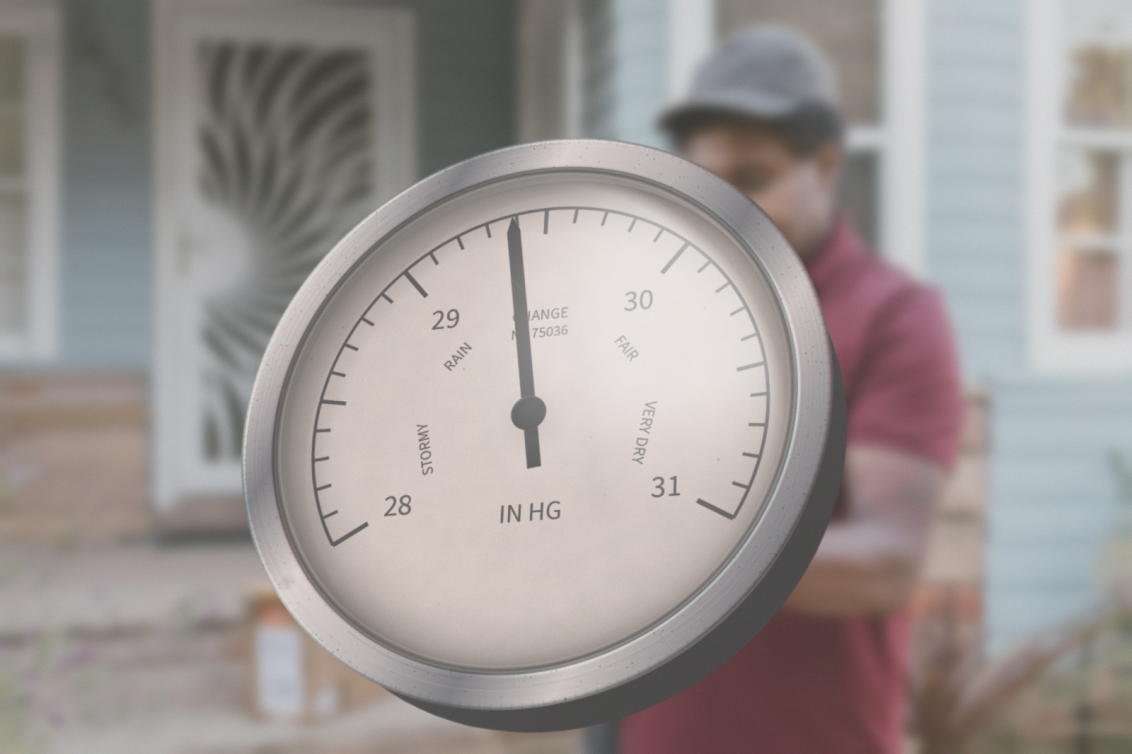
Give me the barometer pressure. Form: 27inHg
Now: 29.4inHg
